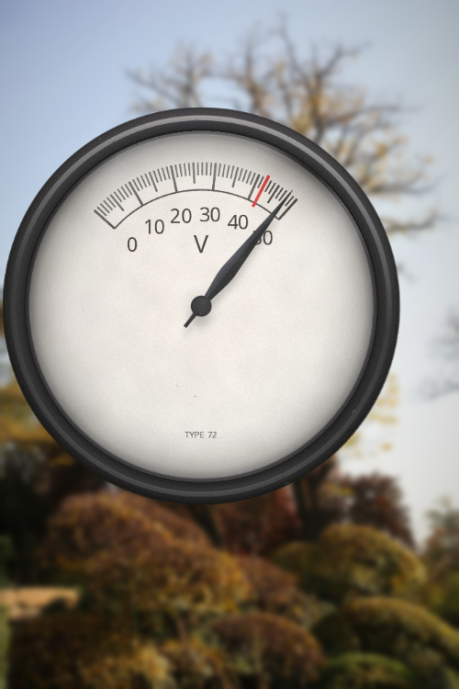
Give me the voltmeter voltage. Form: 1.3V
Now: 48V
